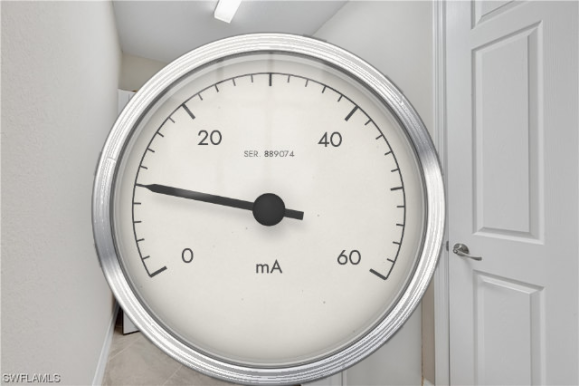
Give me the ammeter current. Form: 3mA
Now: 10mA
